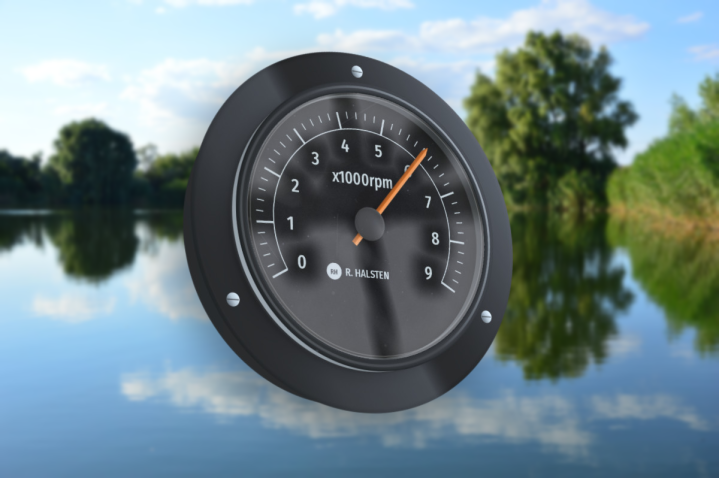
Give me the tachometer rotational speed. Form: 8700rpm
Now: 6000rpm
